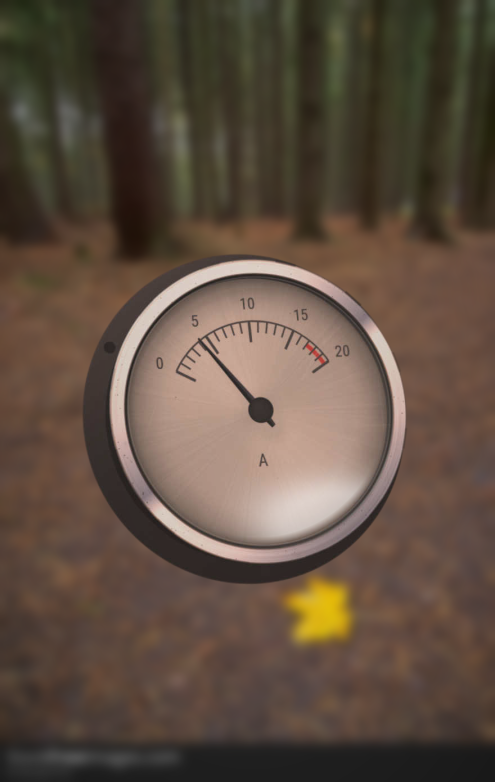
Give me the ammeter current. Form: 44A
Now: 4A
